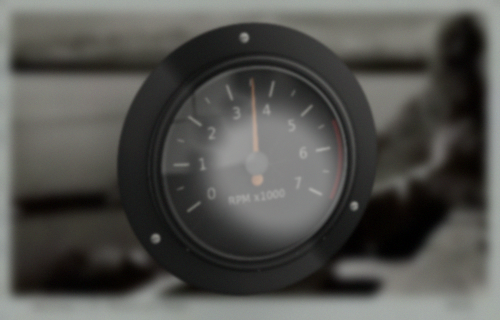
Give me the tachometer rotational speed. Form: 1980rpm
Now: 3500rpm
